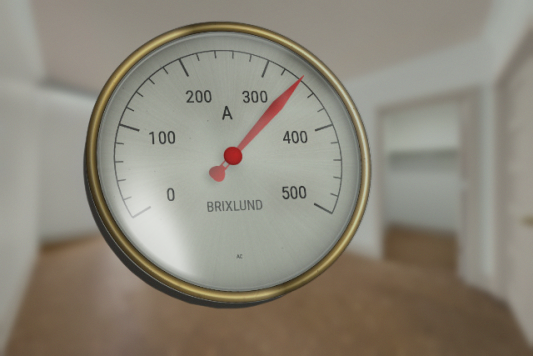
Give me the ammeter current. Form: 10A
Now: 340A
